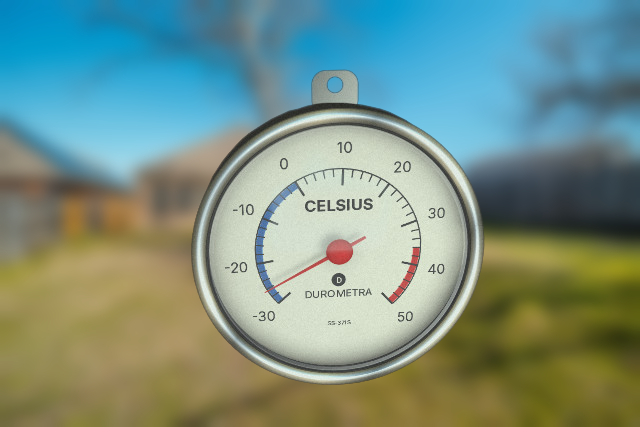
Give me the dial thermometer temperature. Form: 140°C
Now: -26°C
